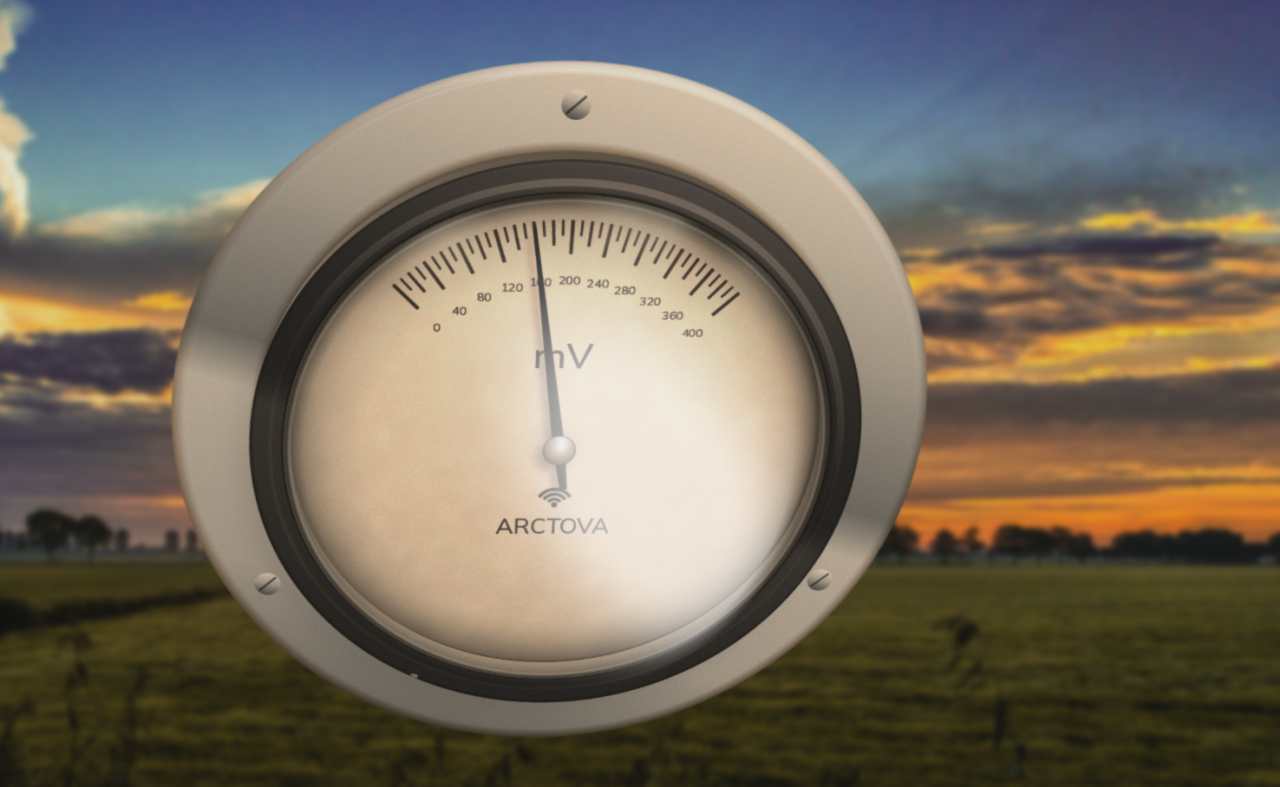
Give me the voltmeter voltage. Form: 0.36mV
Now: 160mV
